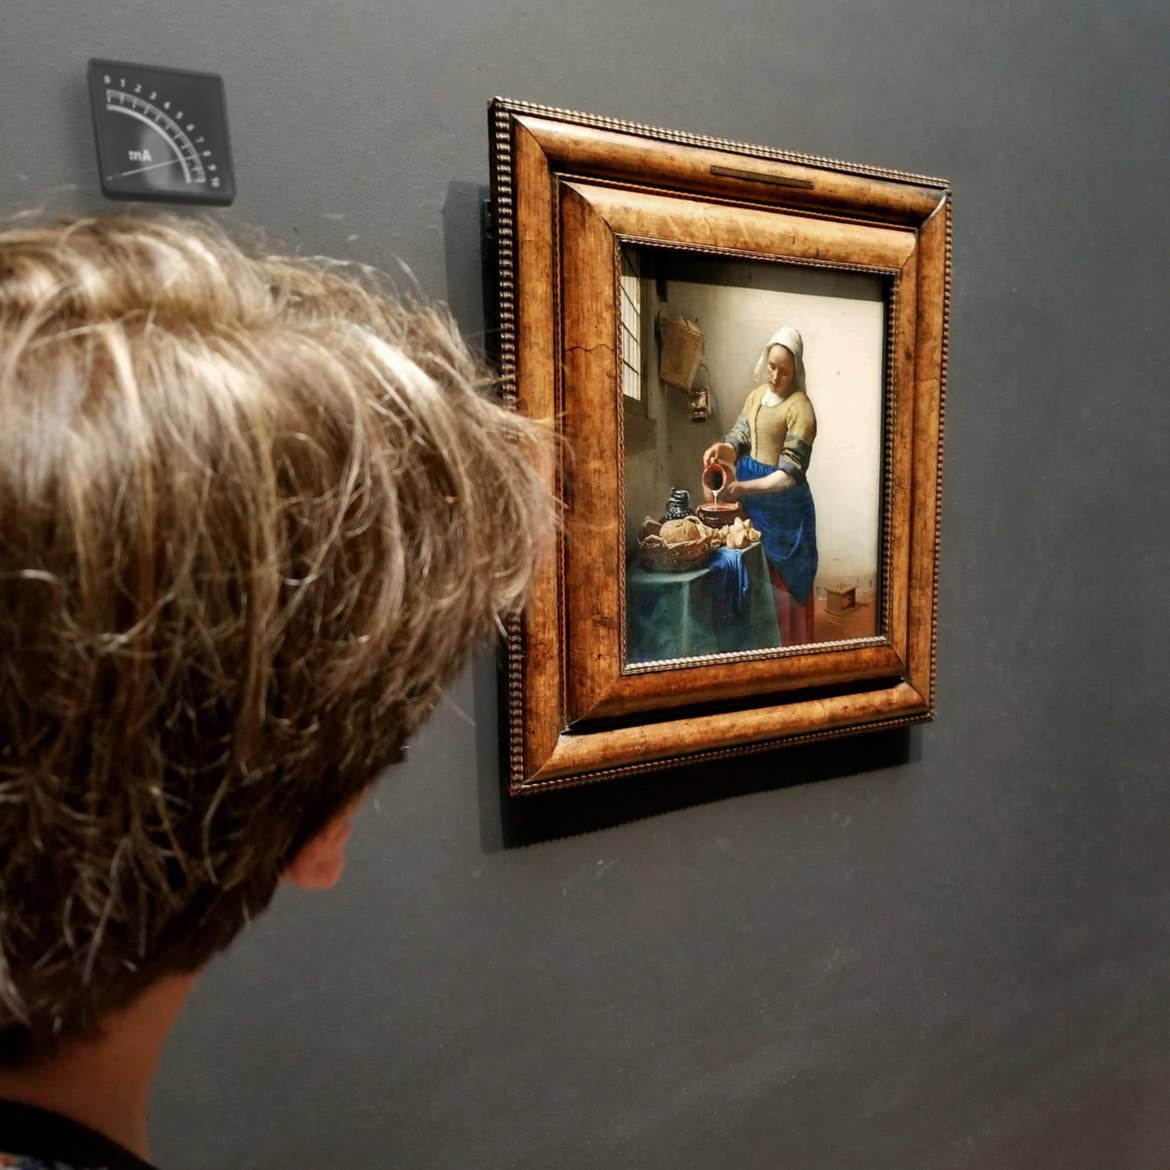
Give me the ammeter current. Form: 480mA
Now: 8mA
